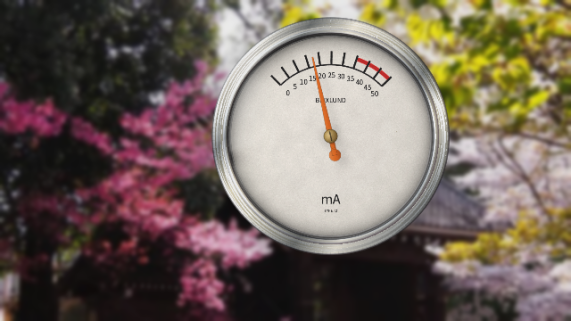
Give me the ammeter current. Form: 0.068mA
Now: 17.5mA
